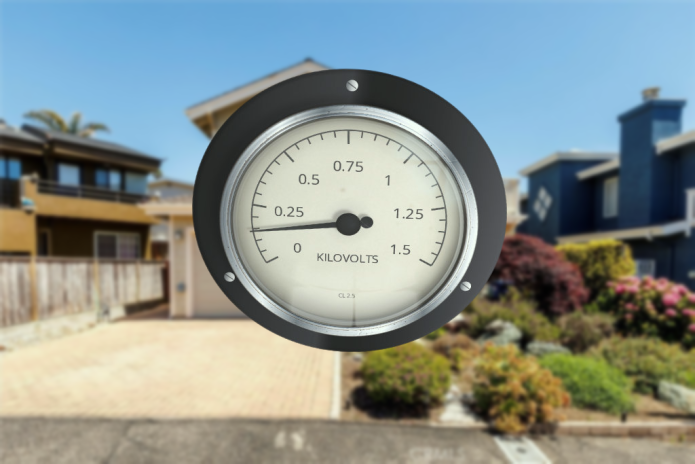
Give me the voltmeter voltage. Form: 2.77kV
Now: 0.15kV
